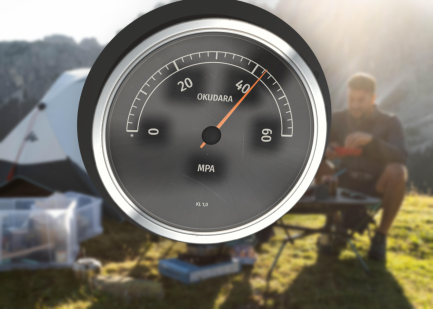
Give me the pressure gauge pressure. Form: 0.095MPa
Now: 42MPa
